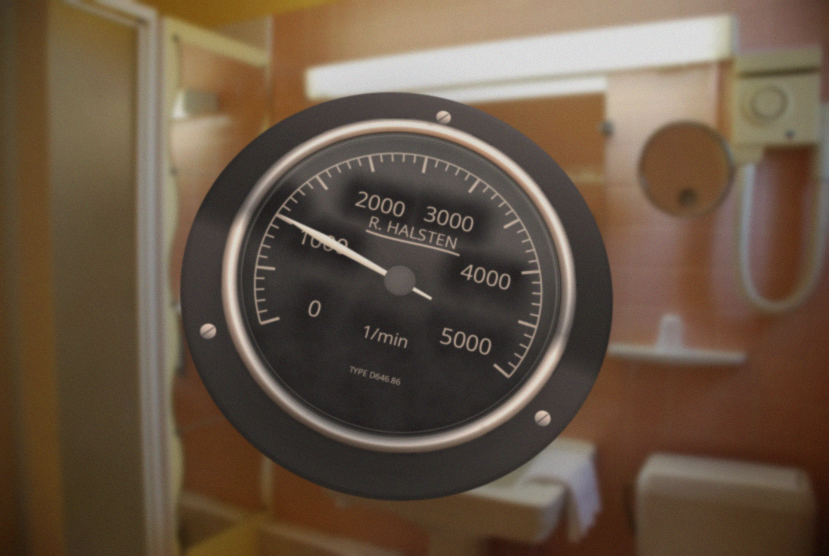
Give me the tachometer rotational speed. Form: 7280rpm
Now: 1000rpm
